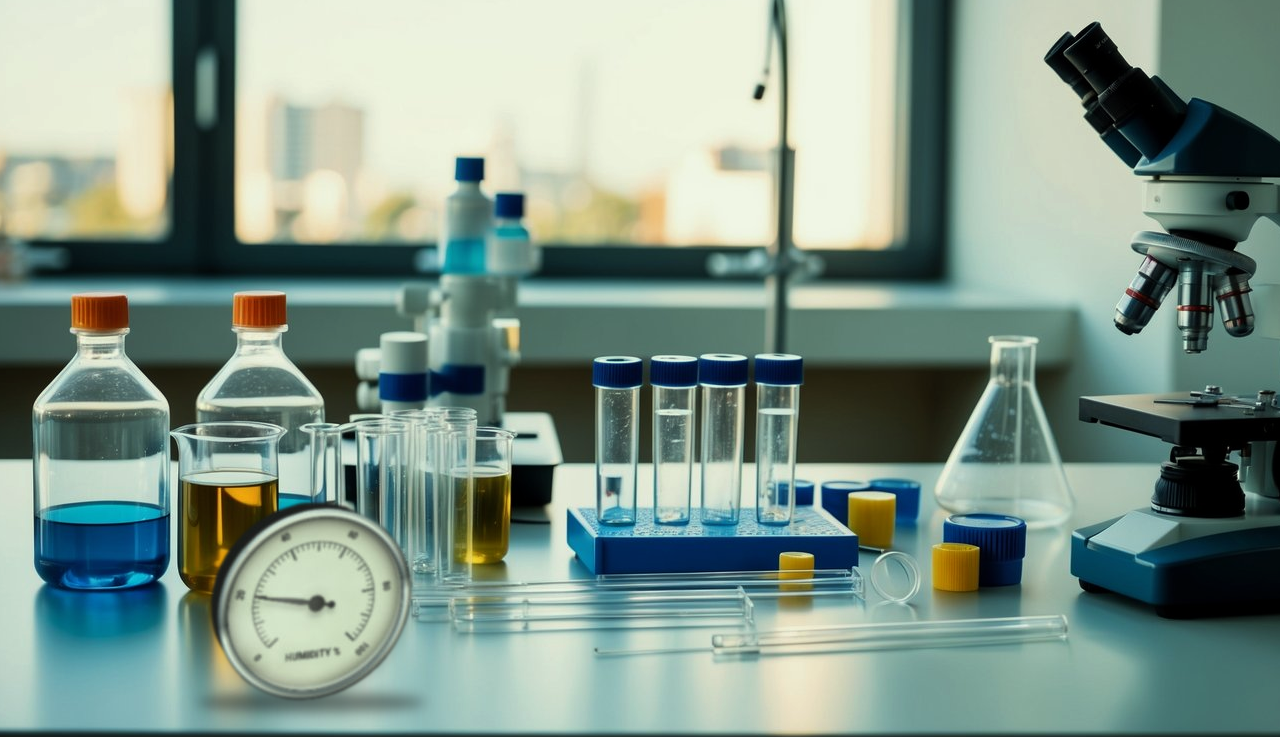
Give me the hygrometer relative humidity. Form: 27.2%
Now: 20%
